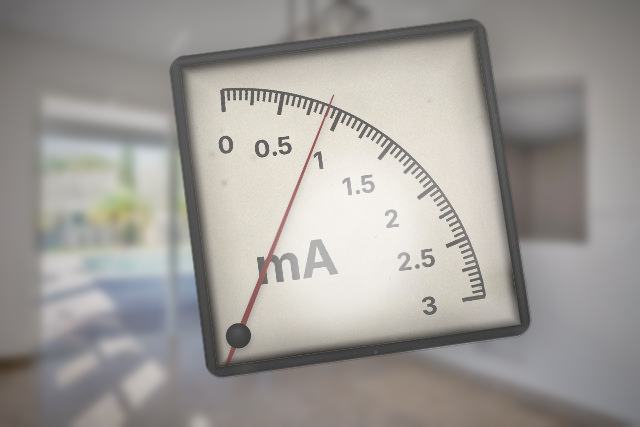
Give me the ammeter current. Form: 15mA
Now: 0.9mA
